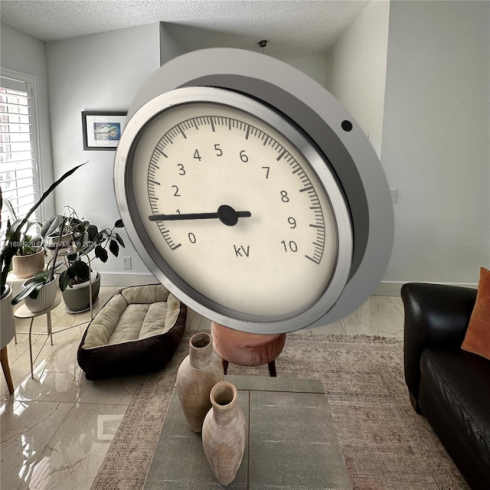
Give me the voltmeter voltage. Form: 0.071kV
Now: 1kV
